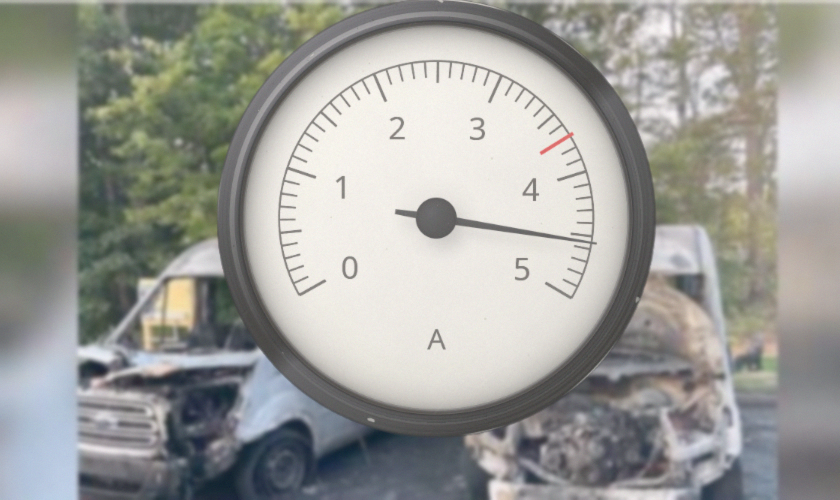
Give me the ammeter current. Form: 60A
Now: 4.55A
